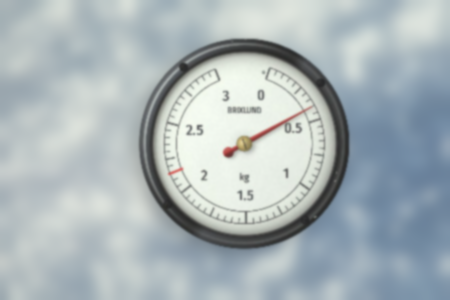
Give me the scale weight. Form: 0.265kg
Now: 0.4kg
